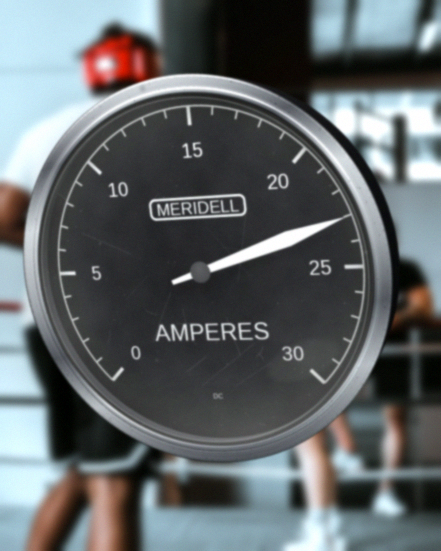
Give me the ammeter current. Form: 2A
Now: 23A
